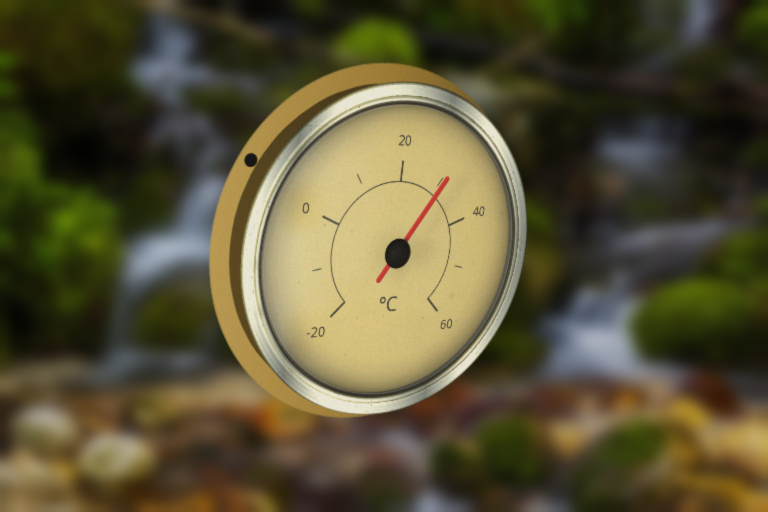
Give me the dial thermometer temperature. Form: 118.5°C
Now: 30°C
